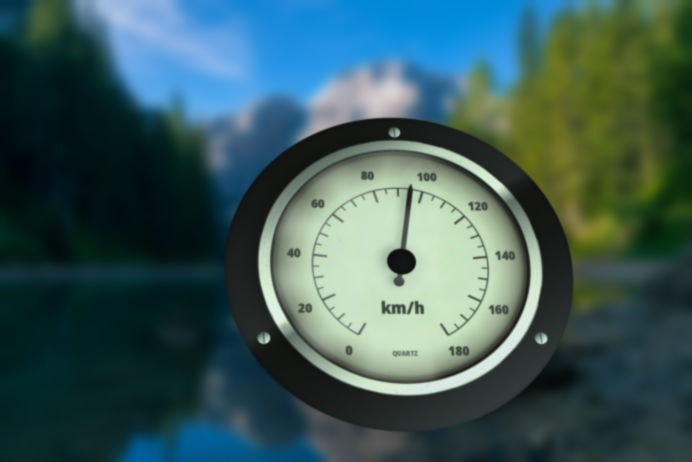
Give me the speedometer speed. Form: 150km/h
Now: 95km/h
